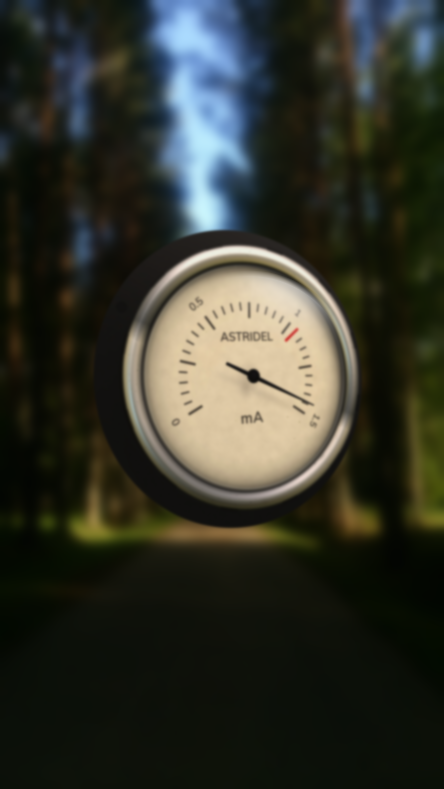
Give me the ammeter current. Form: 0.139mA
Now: 1.45mA
